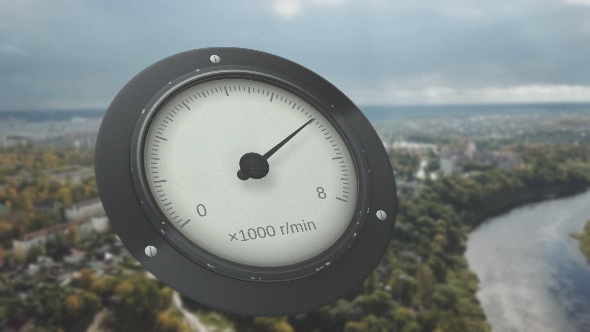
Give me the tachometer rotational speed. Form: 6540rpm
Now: 6000rpm
